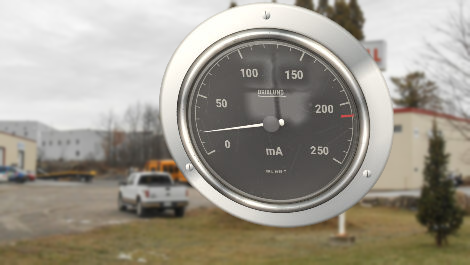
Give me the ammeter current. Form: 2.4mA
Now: 20mA
